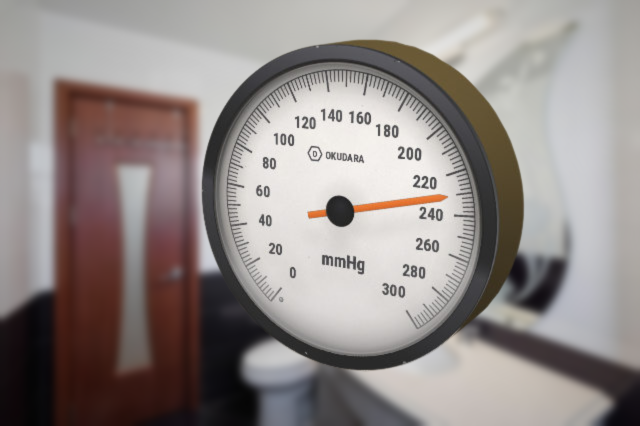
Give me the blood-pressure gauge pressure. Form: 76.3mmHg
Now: 230mmHg
